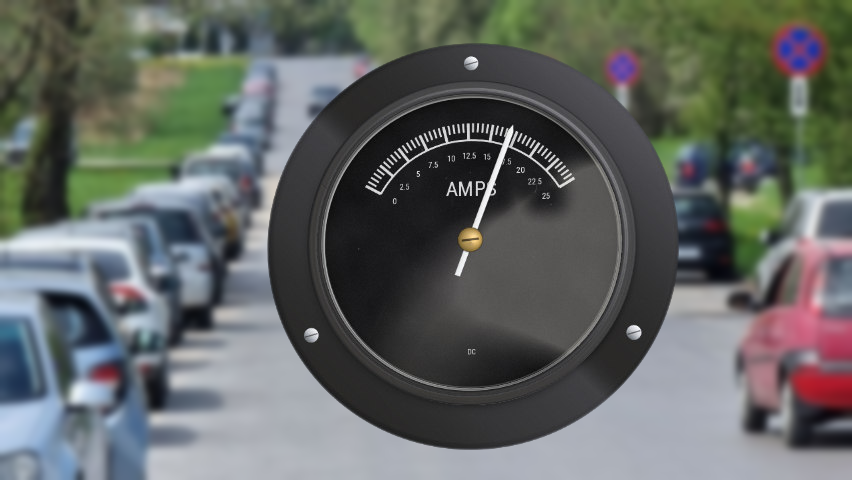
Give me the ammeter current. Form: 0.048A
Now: 17A
